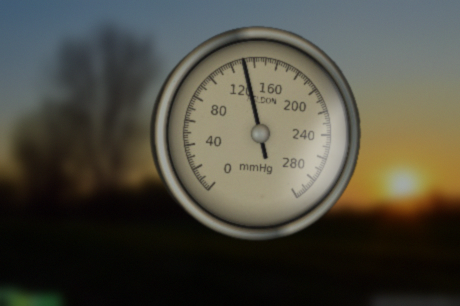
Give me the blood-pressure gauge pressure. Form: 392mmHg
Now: 130mmHg
